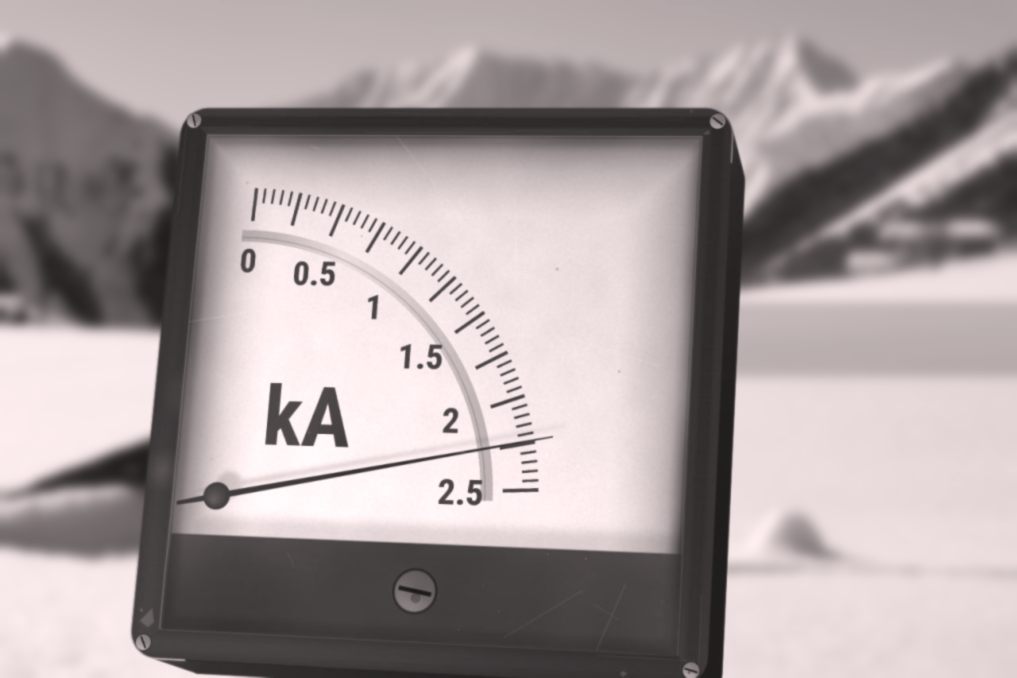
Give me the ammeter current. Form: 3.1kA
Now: 2.25kA
